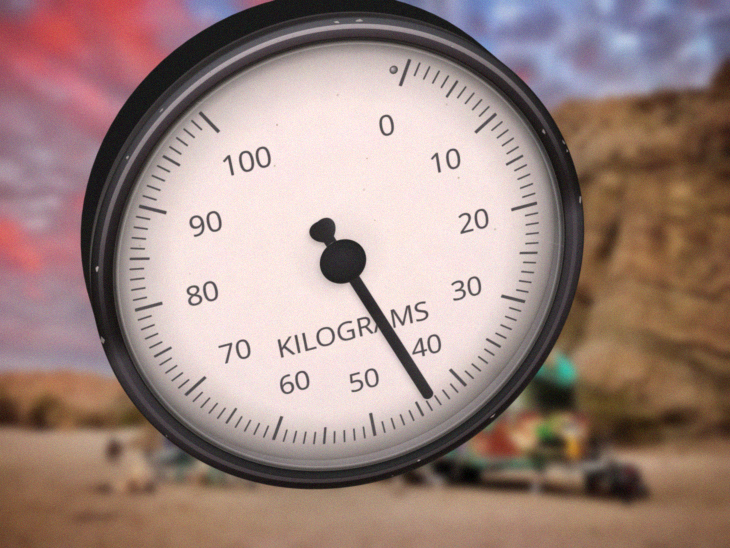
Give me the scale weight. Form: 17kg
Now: 43.5kg
